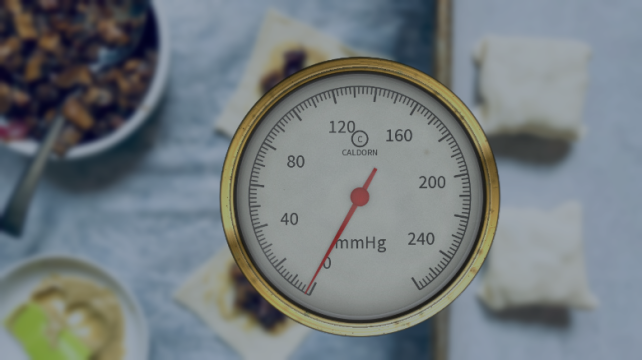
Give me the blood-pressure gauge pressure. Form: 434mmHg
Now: 2mmHg
